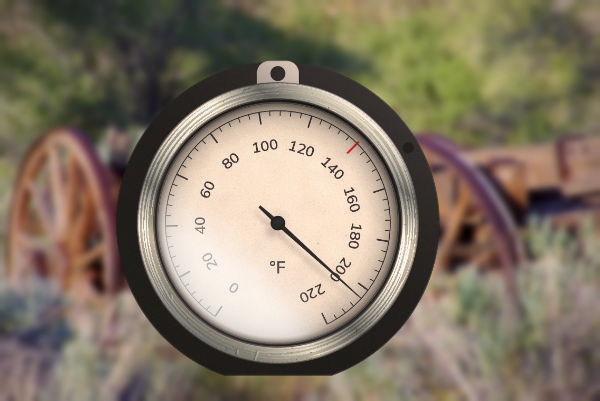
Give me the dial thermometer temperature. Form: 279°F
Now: 204°F
